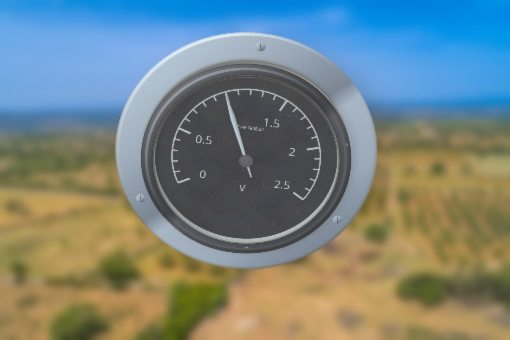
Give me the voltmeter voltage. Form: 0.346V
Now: 1V
